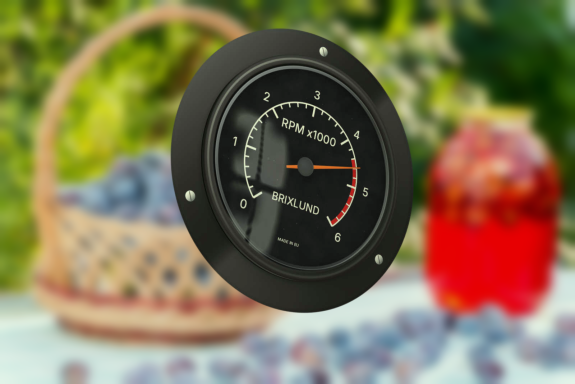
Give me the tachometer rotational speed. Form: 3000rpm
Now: 4600rpm
